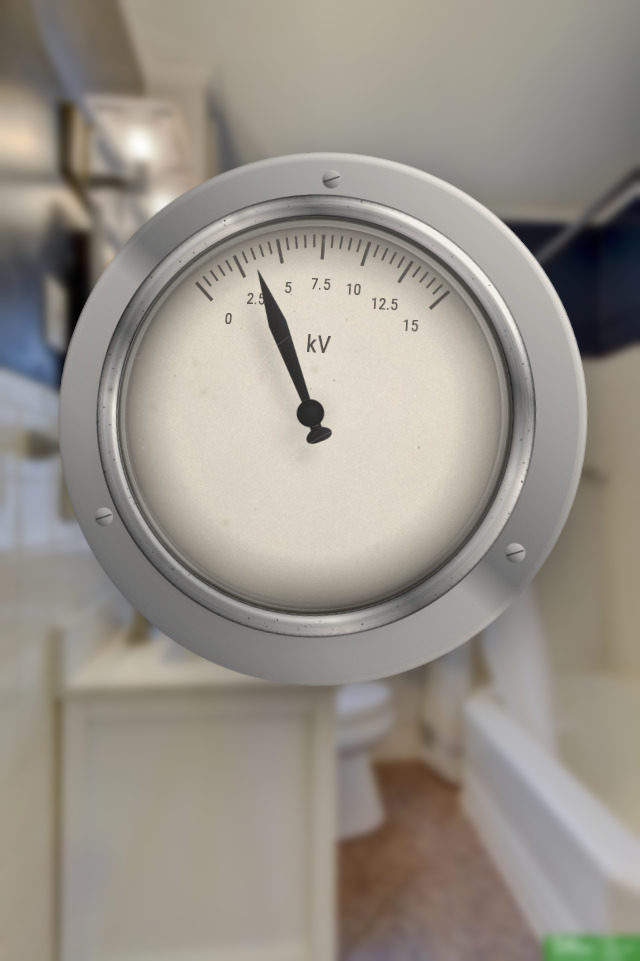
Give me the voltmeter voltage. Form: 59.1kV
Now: 3.5kV
